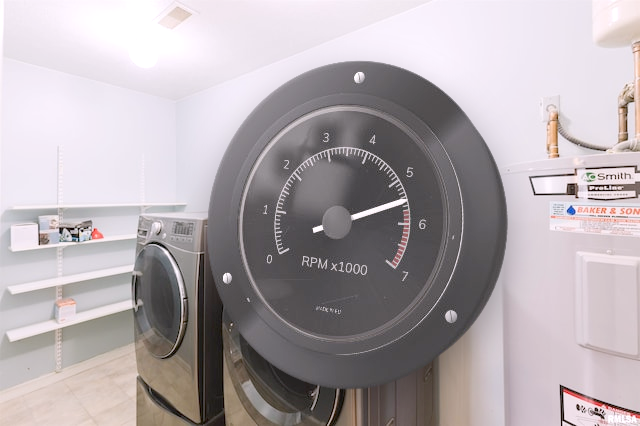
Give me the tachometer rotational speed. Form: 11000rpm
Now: 5500rpm
